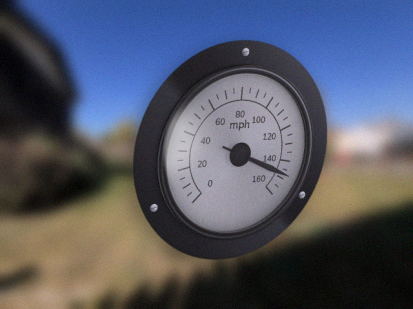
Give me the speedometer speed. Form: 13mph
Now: 147.5mph
